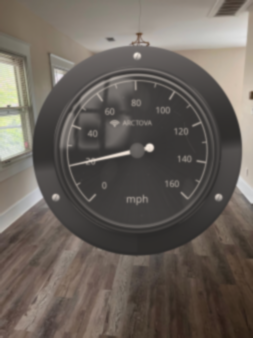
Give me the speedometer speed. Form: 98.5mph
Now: 20mph
